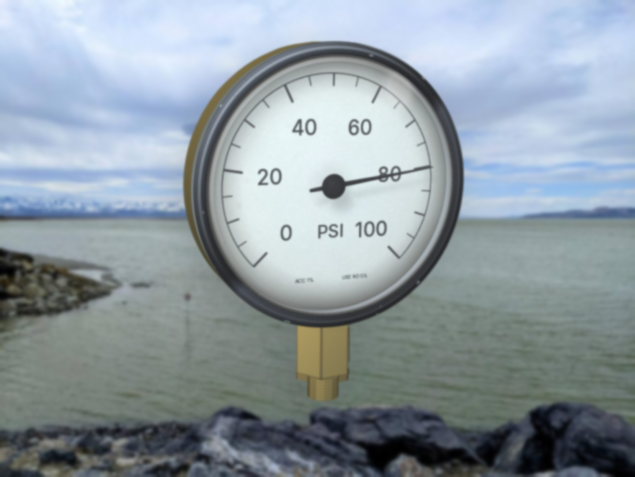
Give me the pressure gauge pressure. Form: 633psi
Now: 80psi
